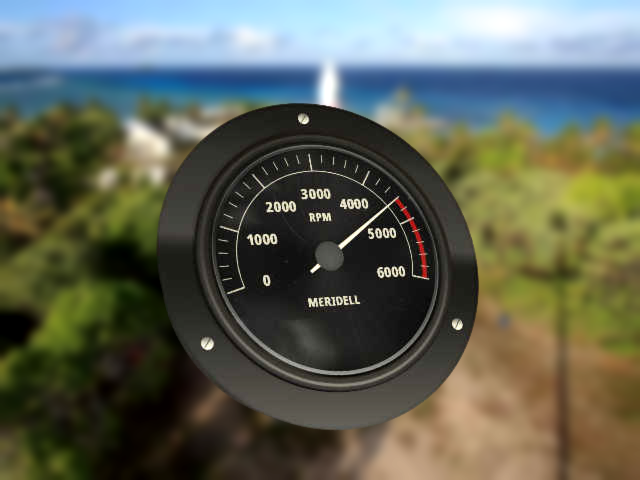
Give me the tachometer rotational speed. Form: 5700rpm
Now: 4600rpm
